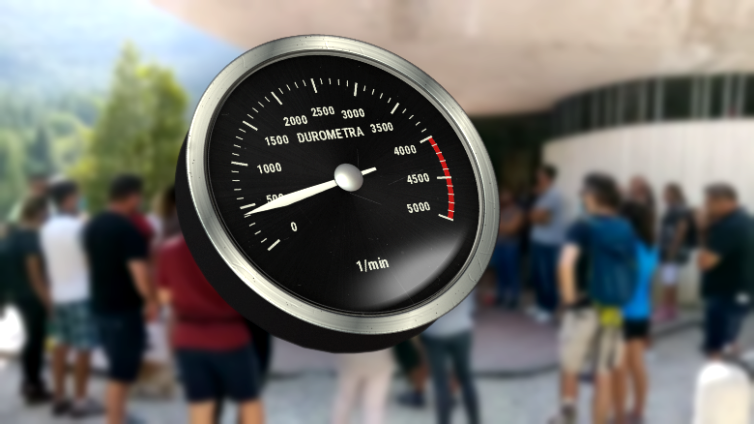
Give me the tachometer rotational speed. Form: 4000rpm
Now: 400rpm
